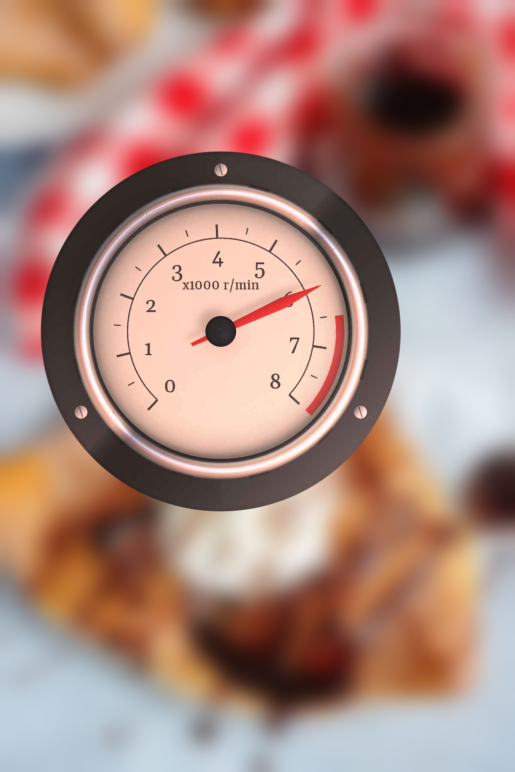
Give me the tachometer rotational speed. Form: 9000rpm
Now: 6000rpm
